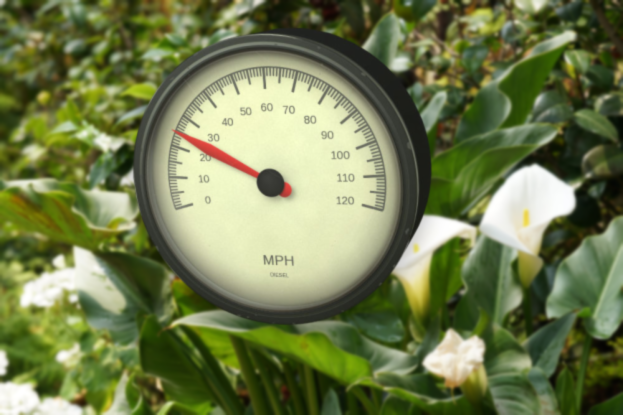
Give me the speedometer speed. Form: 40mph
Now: 25mph
